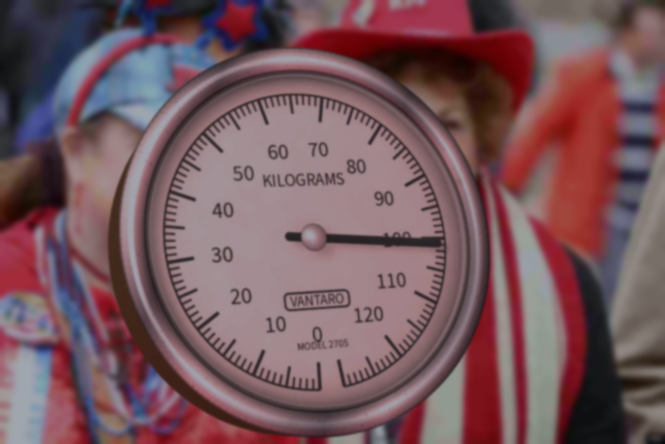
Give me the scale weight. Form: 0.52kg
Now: 101kg
